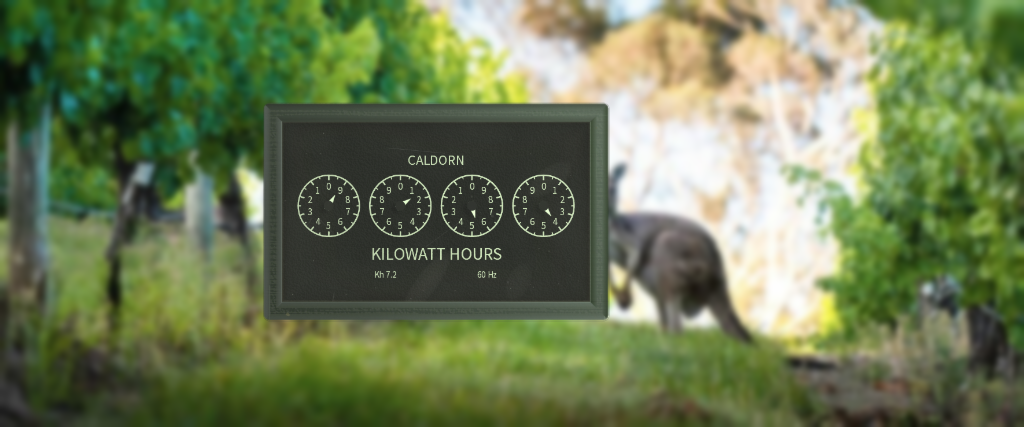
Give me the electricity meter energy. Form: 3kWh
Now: 9154kWh
